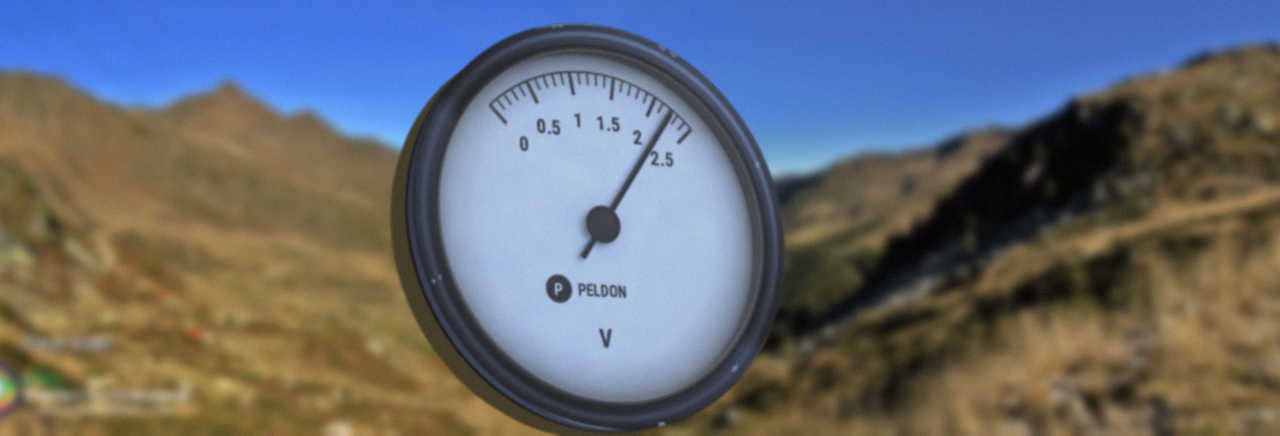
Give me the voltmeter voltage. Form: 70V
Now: 2.2V
